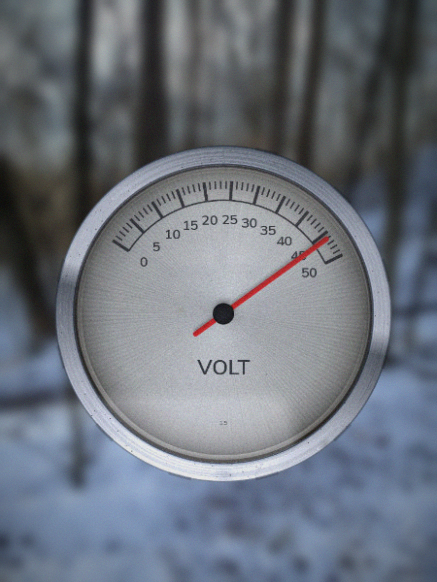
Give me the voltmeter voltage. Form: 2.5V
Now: 46V
